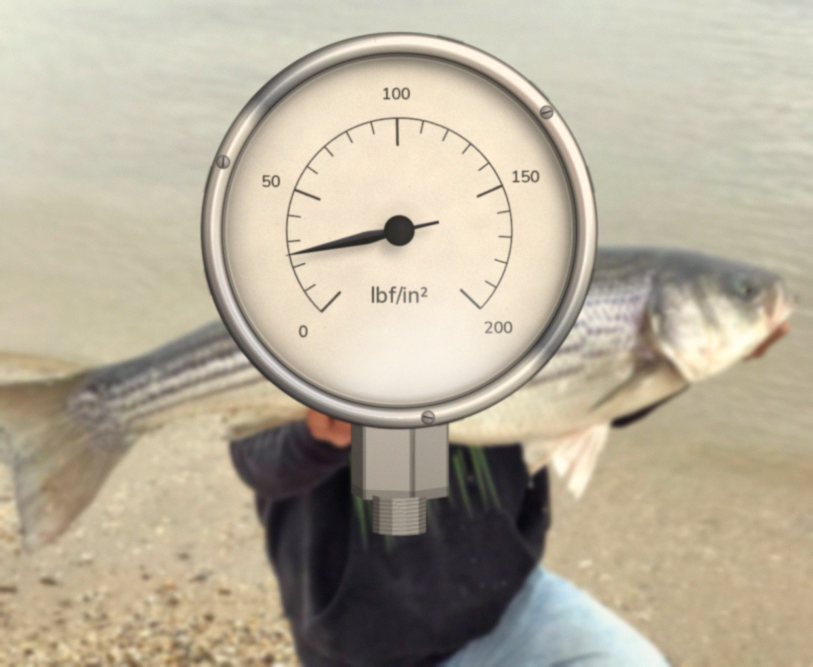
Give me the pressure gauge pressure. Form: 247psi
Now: 25psi
